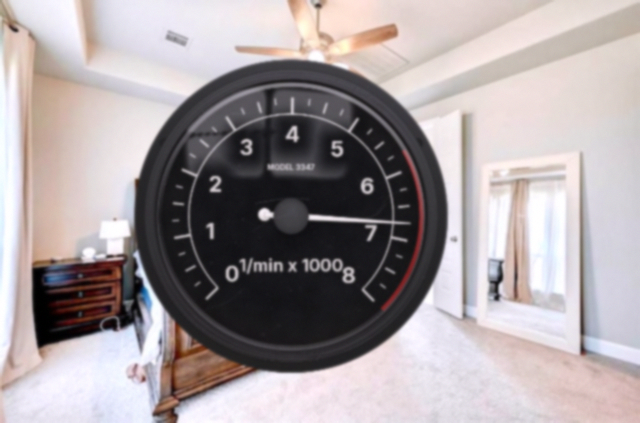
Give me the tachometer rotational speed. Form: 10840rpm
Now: 6750rpm
